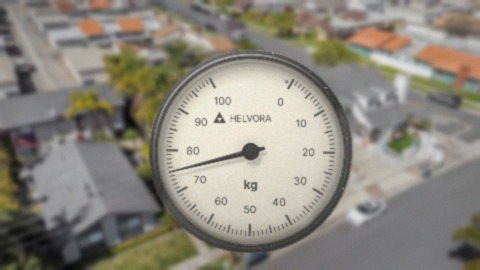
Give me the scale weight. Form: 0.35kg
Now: 75kg
